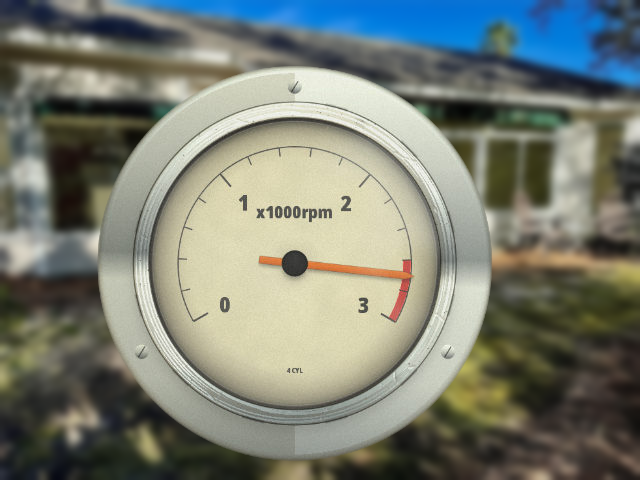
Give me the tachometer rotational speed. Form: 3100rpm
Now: 2700rpm
